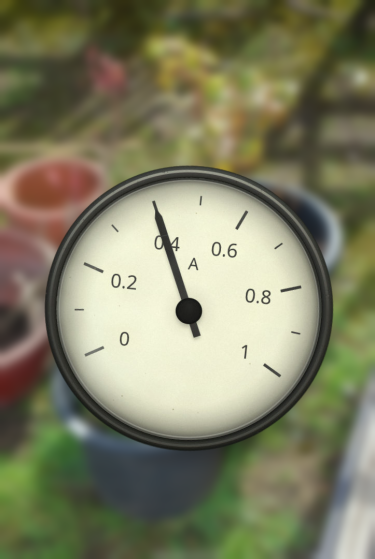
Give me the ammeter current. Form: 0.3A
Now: 0.4A
